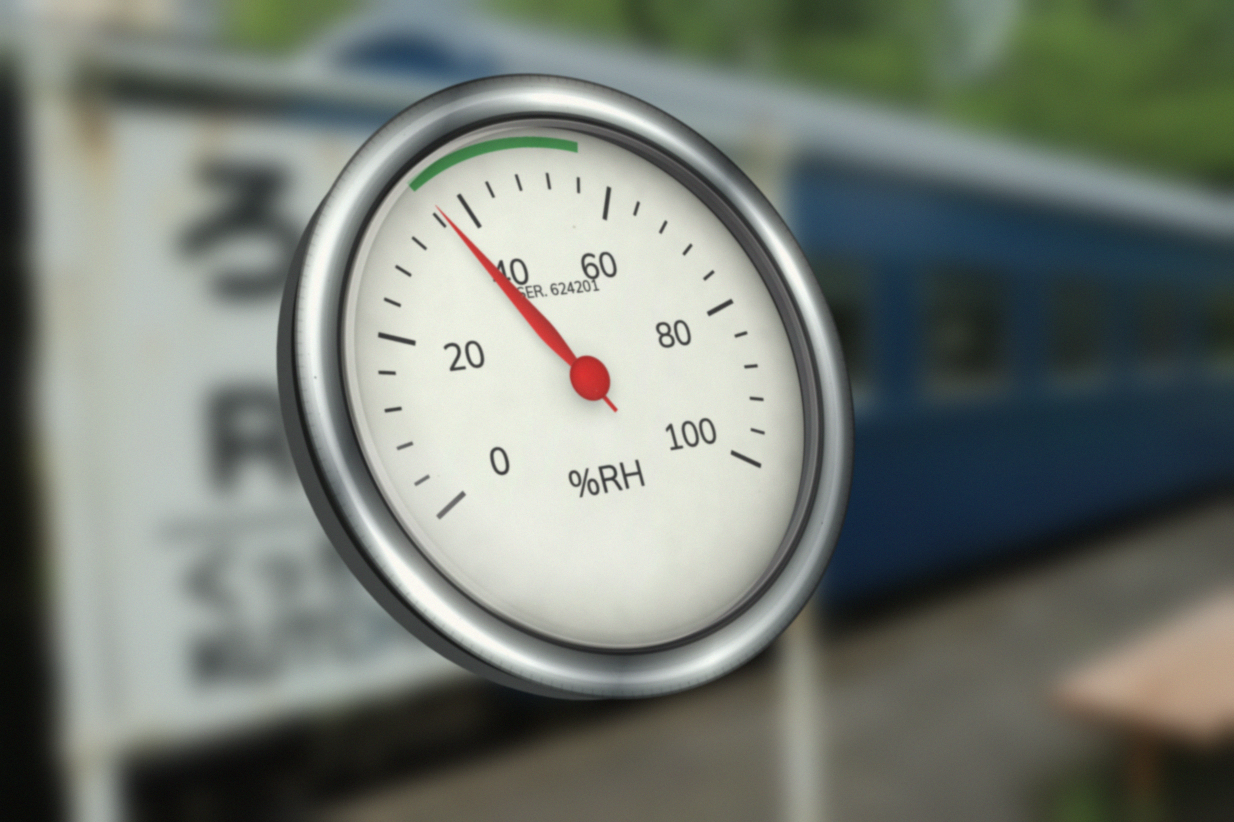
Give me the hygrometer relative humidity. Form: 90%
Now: 36%
